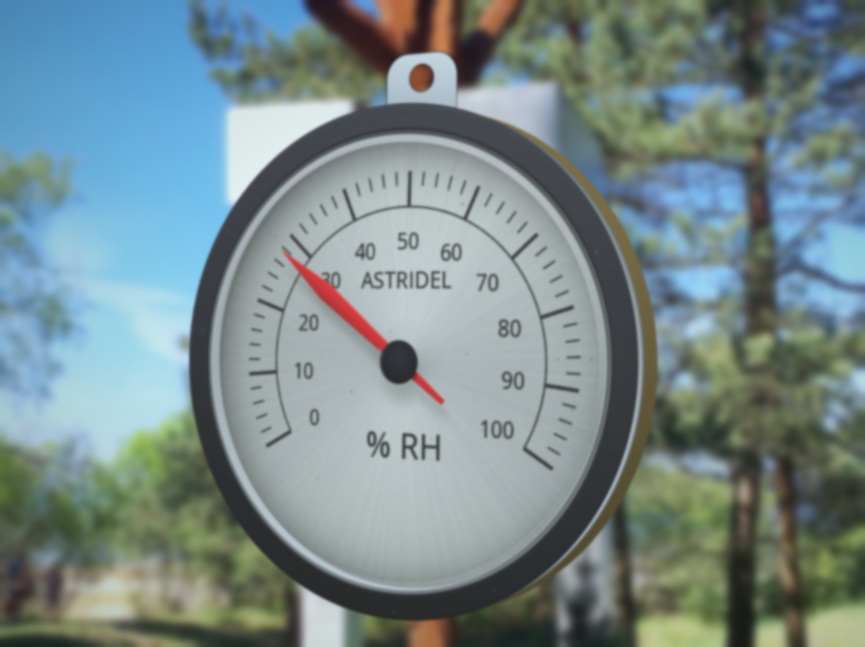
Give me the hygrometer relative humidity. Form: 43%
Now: 28%
